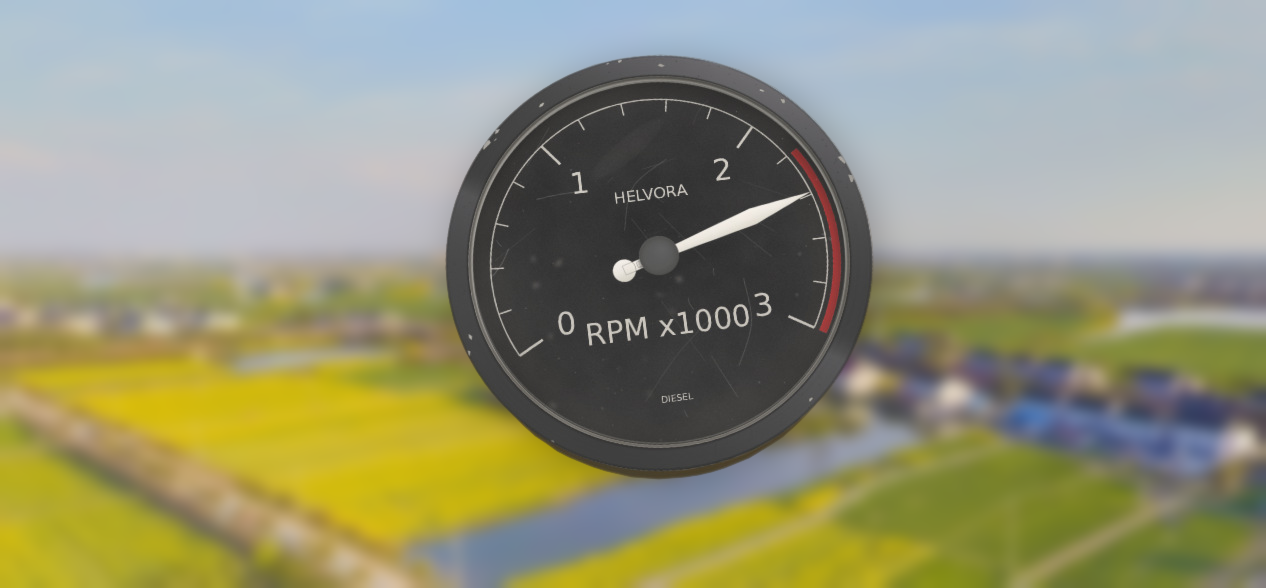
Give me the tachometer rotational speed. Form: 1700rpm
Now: 2400rpm
